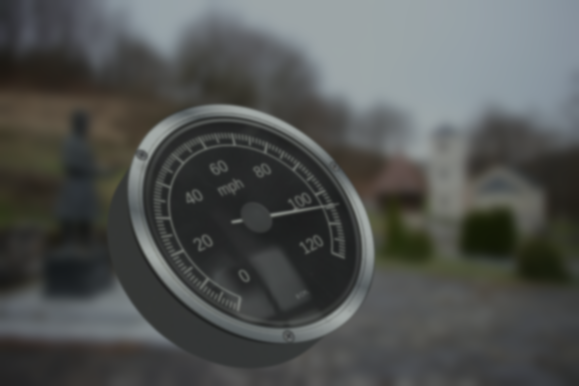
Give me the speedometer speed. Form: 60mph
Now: 105mph
